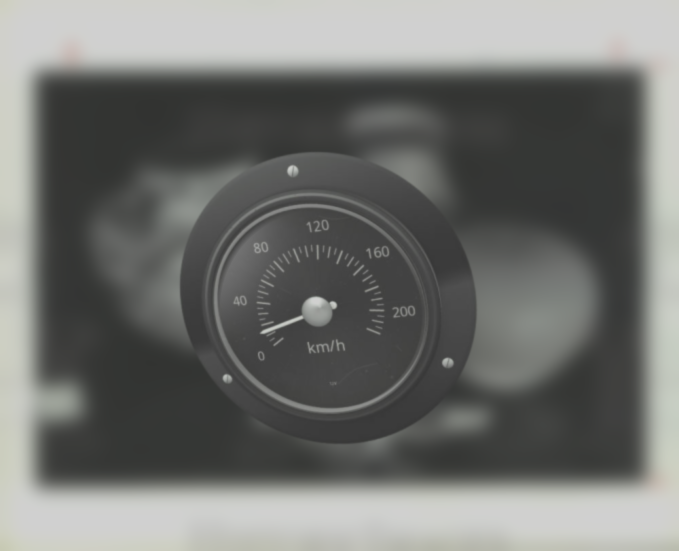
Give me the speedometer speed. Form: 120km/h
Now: 15km/h
